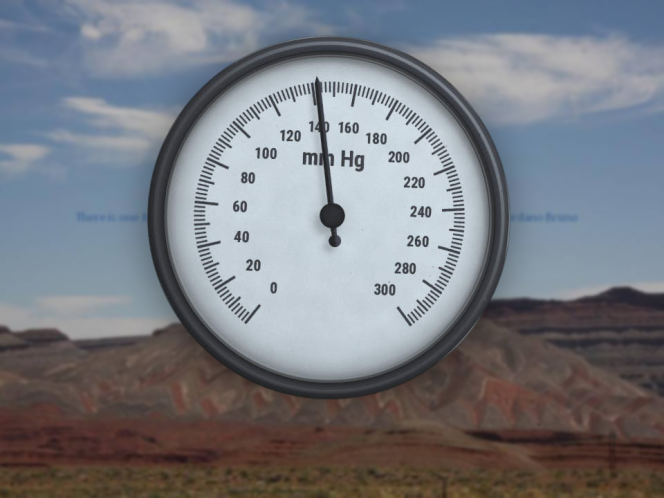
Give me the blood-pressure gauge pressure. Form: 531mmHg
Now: 142mmHg
